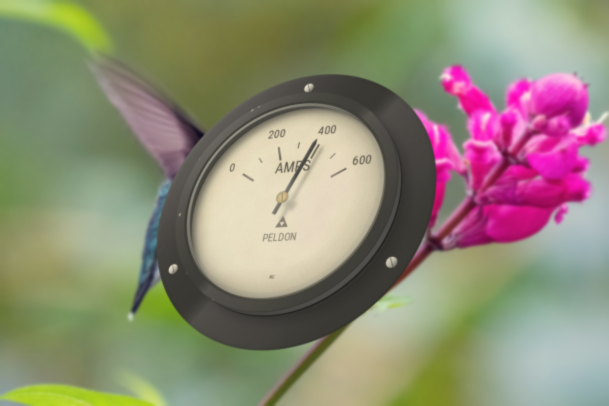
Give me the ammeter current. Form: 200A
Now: 400A
